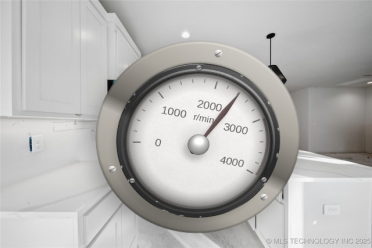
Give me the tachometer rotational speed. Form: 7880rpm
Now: 2400rpm
